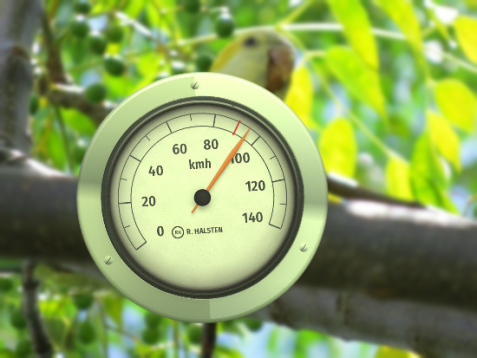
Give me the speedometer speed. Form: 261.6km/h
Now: 95km/h
